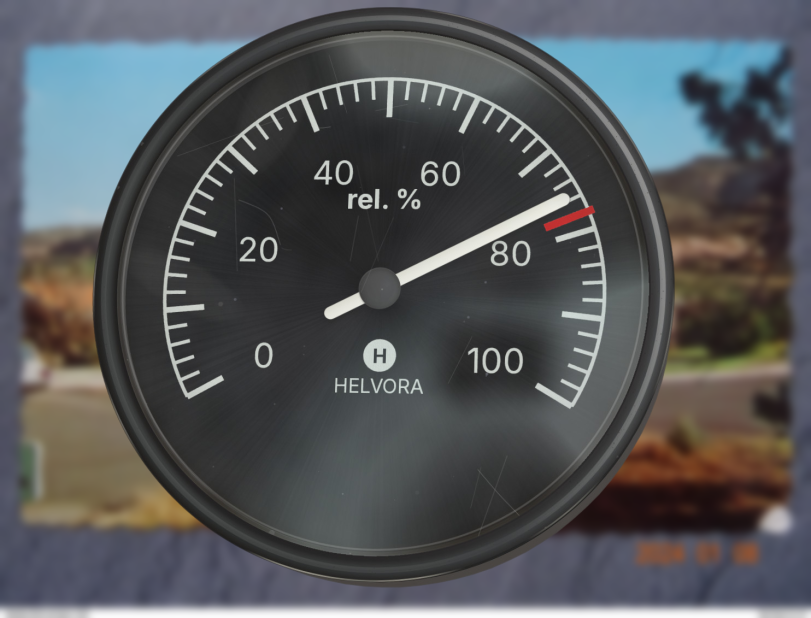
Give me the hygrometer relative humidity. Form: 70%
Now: 76%
